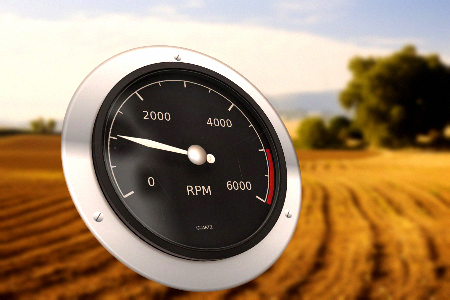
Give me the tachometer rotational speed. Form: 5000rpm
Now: 1000rpm
